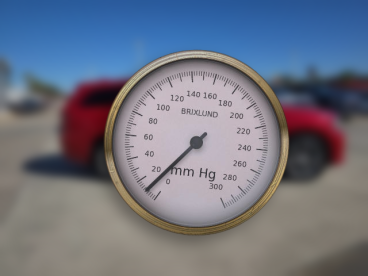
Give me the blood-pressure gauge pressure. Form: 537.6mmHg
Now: 10mmHg
